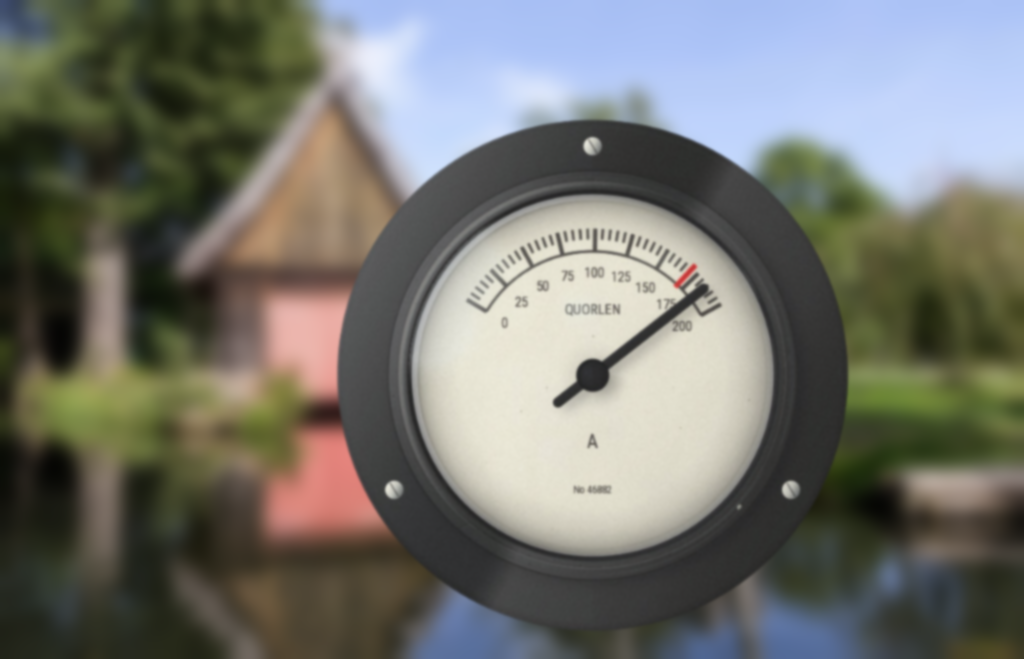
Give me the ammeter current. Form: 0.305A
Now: 185A
